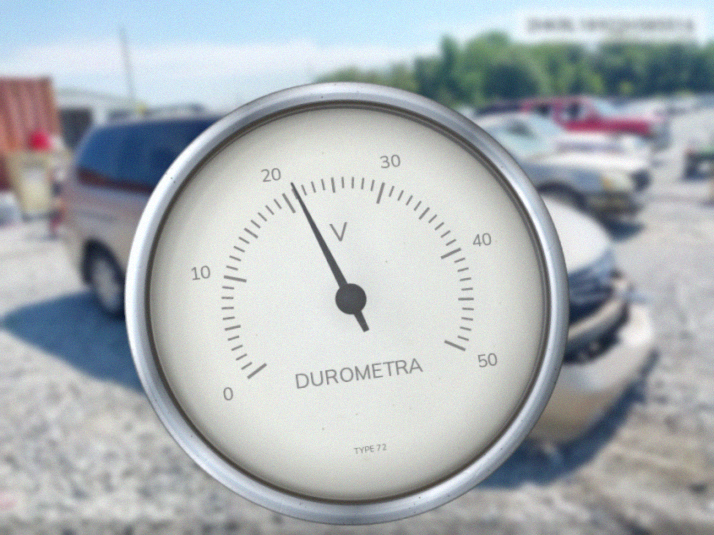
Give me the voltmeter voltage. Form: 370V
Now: 21V
